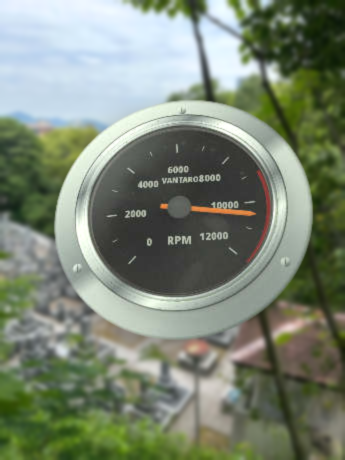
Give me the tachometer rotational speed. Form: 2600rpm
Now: 10500rpm
